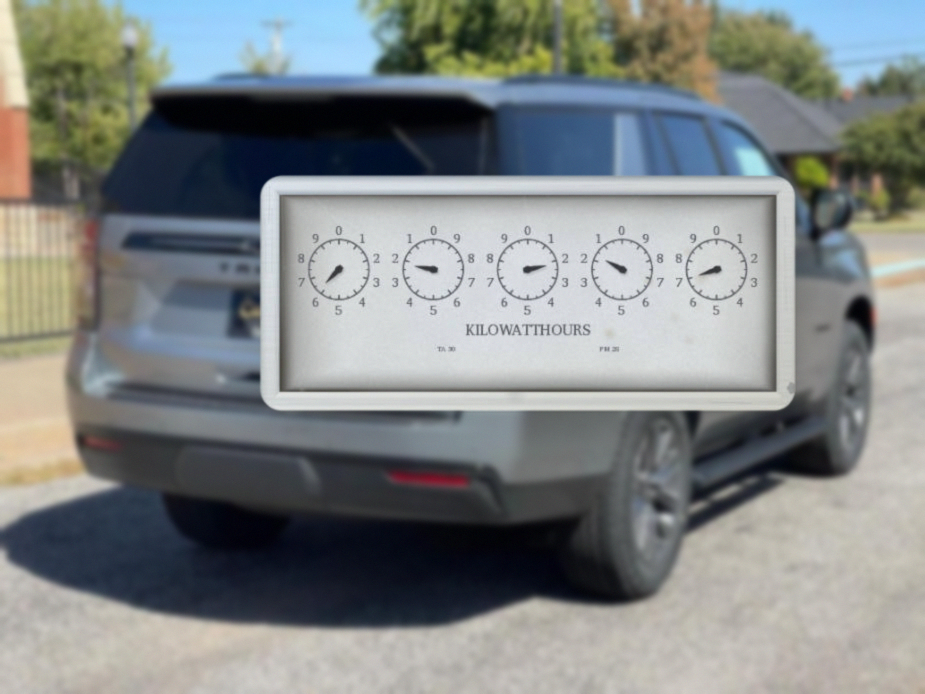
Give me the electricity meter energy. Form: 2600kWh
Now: 62217kWh
